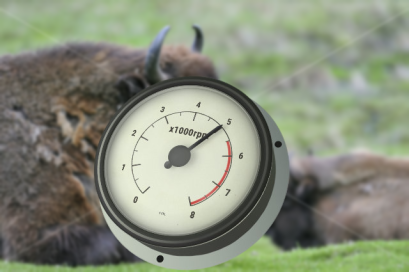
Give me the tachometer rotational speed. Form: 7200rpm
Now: 5000rpm
